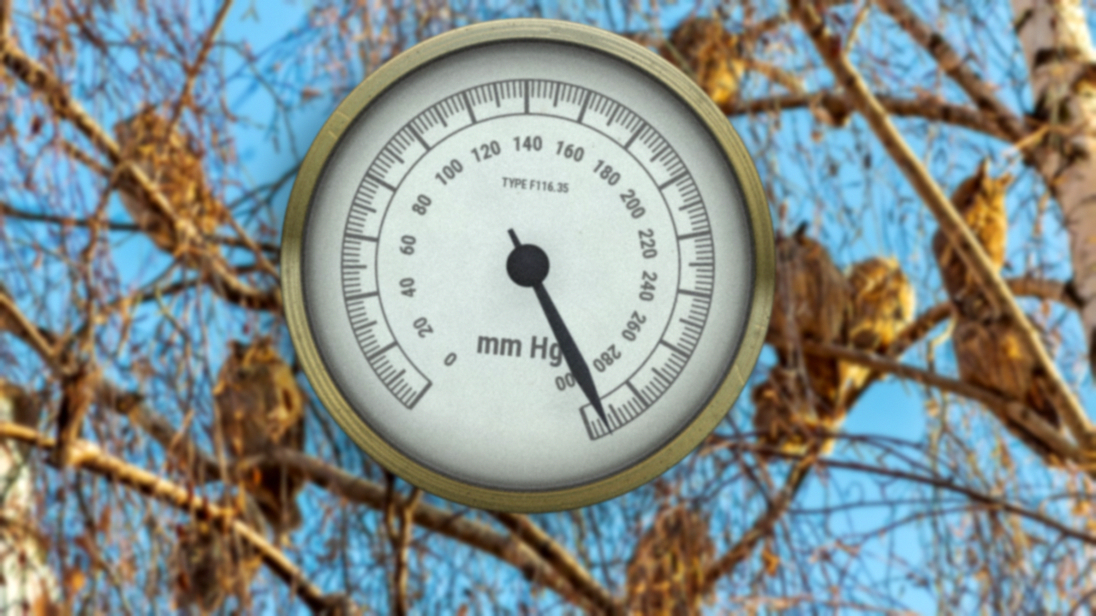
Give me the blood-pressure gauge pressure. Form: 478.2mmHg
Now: 294mmHg
